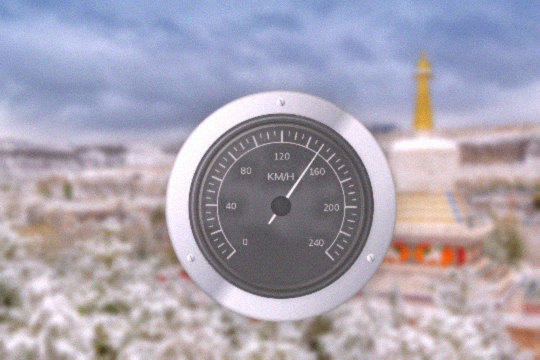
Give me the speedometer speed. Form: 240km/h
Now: 150km/h
